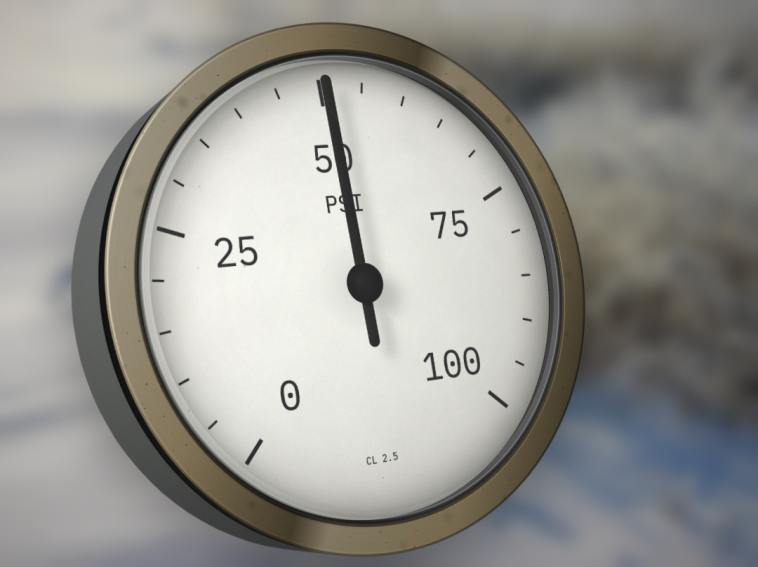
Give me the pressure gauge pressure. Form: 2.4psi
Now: 50psi
